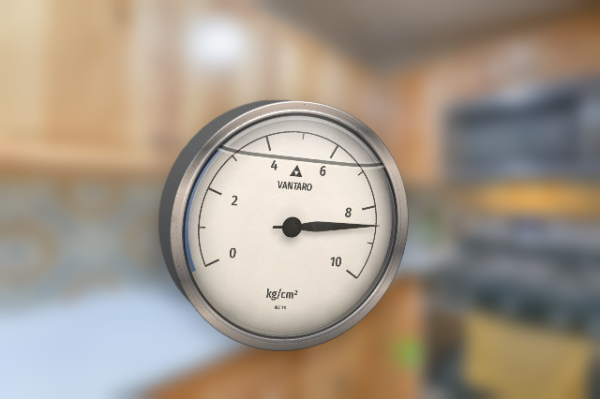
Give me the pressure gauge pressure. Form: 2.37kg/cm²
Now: 8.5kg/cm²
